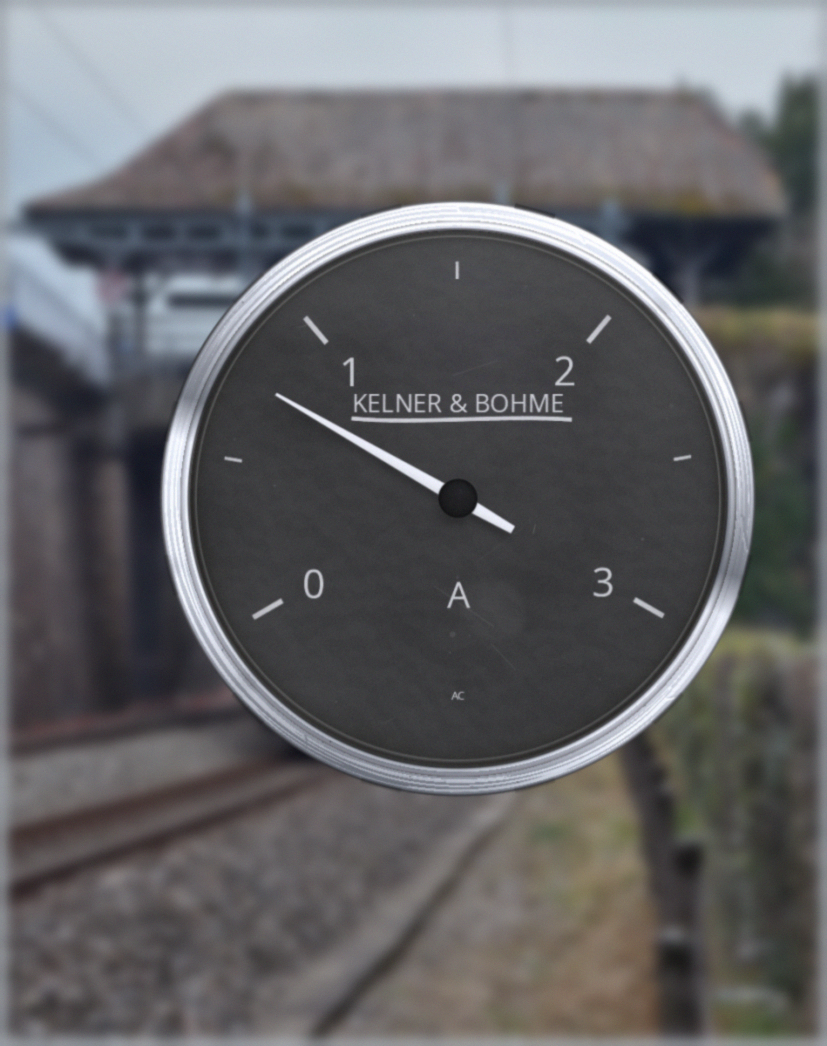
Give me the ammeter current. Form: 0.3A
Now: 0.75A
